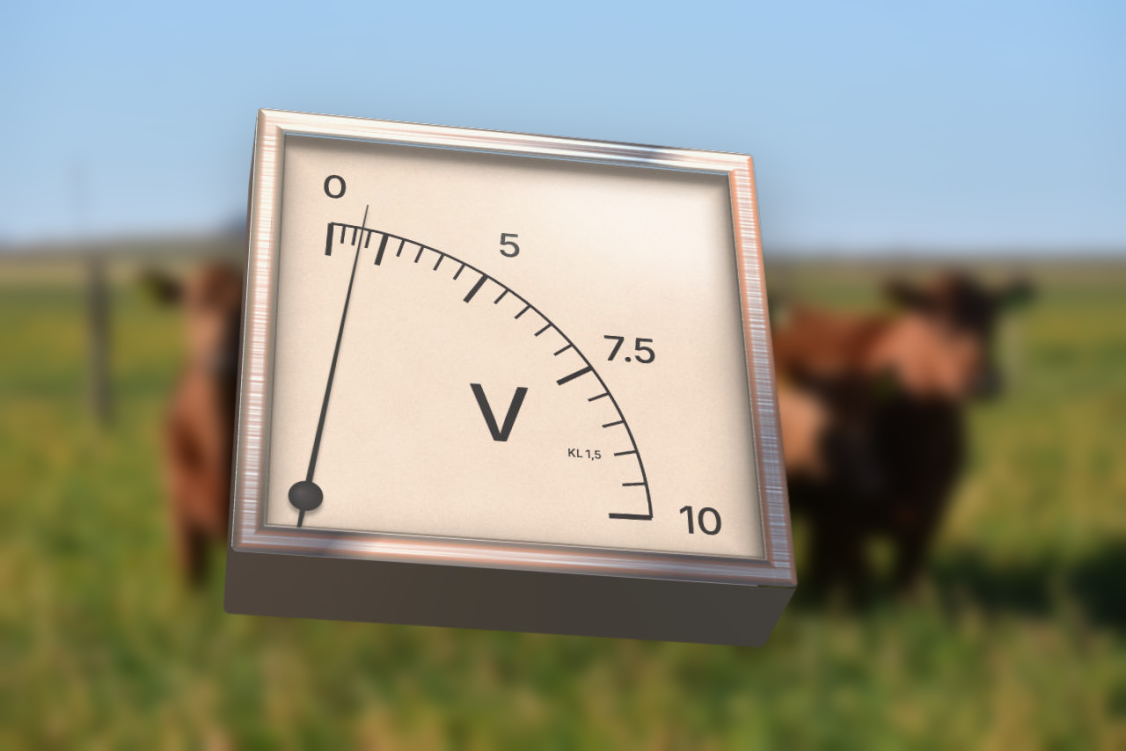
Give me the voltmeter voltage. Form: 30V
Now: 1.75V
